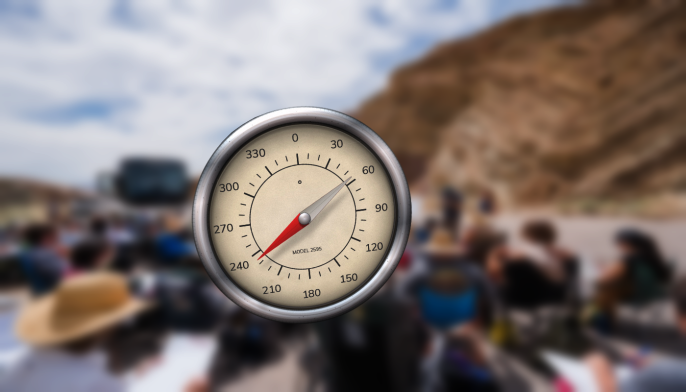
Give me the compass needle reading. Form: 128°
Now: 235°
